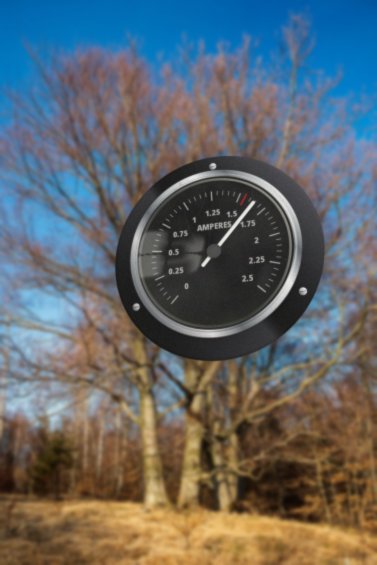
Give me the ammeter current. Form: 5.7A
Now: 1.65A
